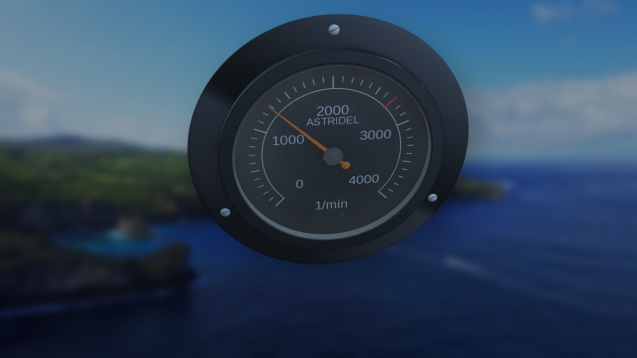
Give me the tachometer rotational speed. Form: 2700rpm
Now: 1300rpm
